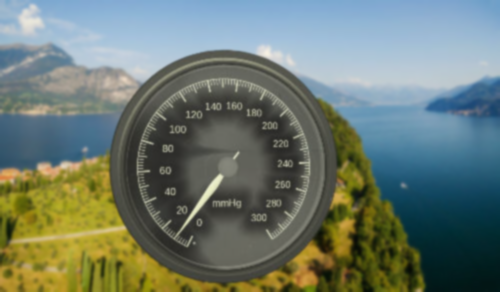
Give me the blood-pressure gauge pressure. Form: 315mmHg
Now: 10mmHg
